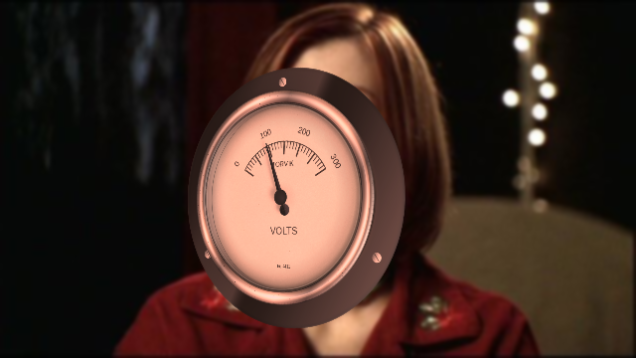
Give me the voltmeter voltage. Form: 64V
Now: 100V
